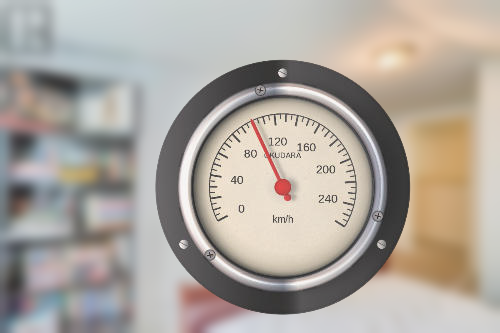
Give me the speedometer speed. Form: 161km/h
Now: 100km/h
